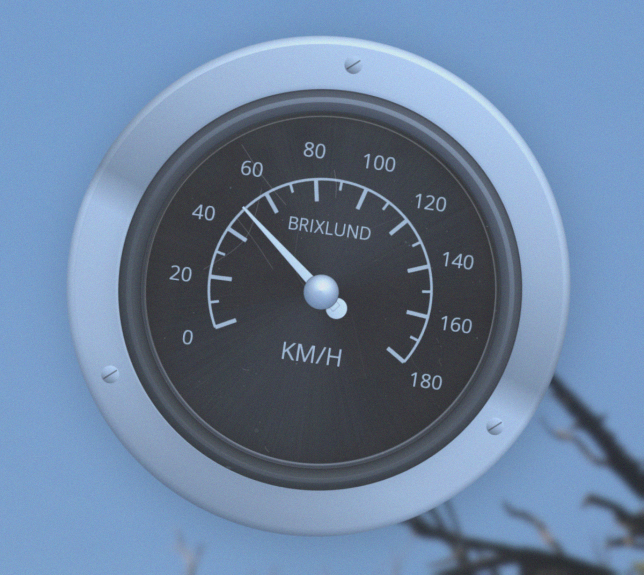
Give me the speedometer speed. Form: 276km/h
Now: 50km/h
